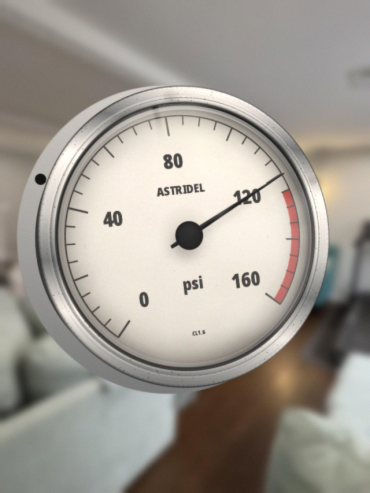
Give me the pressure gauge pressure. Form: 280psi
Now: 120psi
